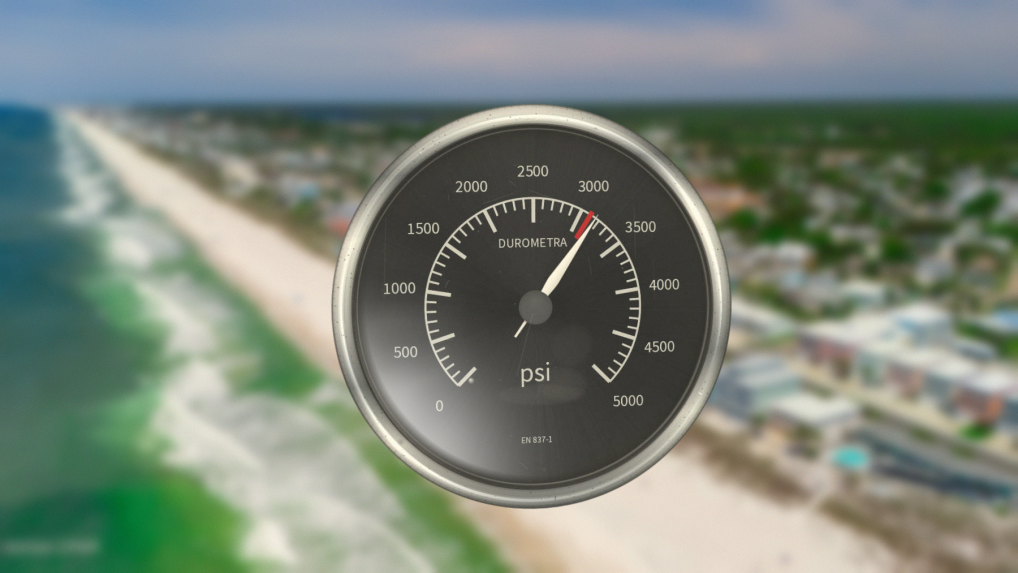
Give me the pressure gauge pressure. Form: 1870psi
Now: 3150psi
